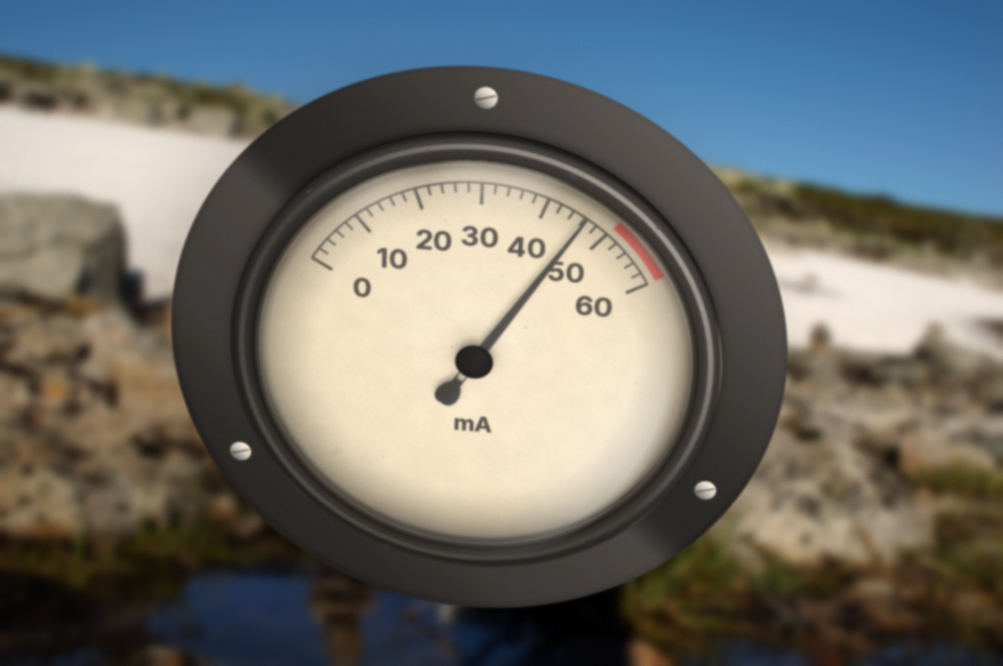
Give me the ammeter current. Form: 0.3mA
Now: 46mA
